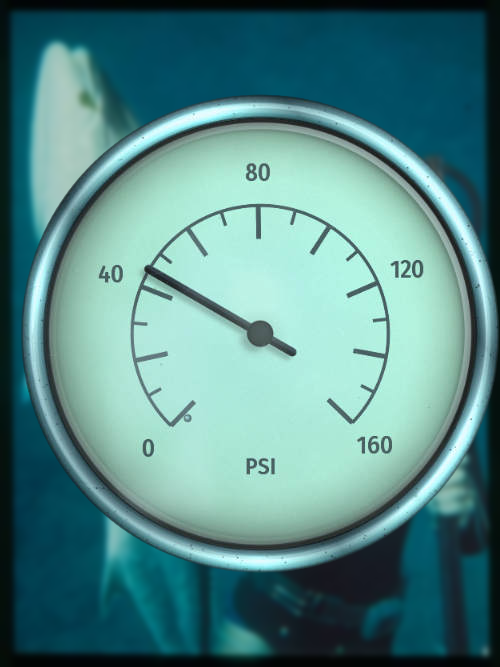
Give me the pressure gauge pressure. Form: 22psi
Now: 45psi
